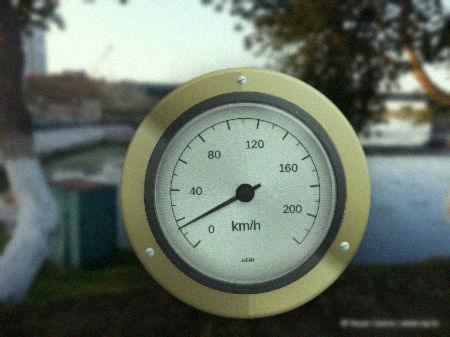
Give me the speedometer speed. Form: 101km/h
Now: 15km/h
